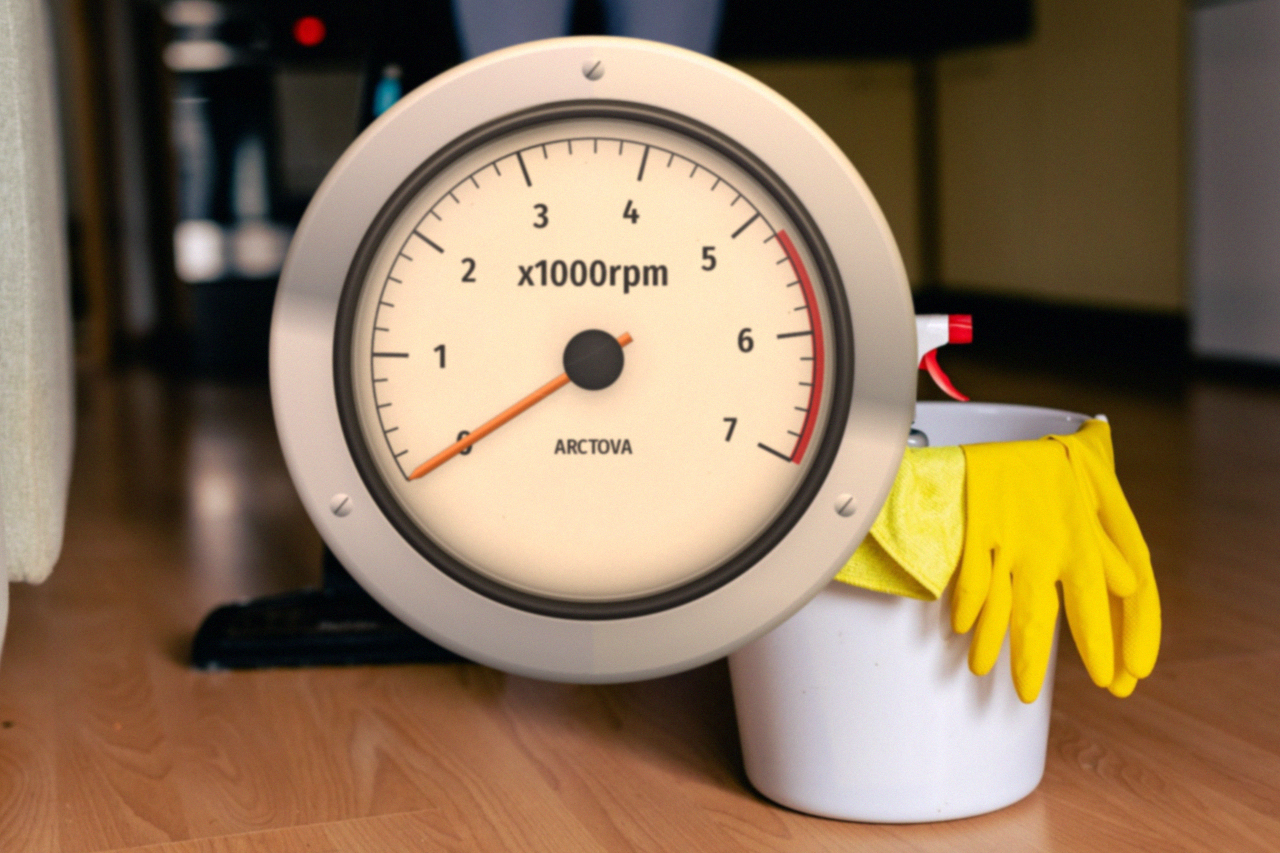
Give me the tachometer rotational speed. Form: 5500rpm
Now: 0rpm
